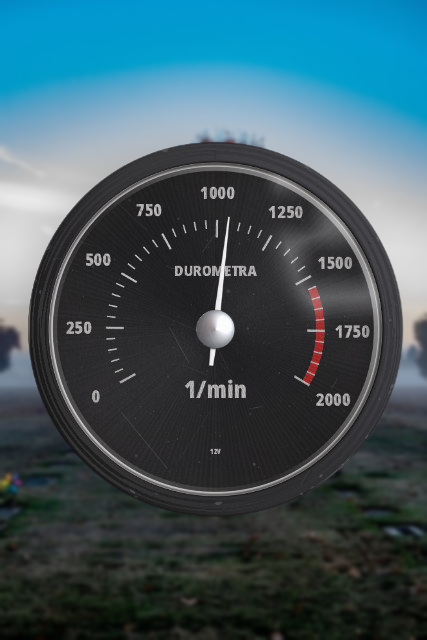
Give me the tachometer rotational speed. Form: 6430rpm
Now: 1050rpm
